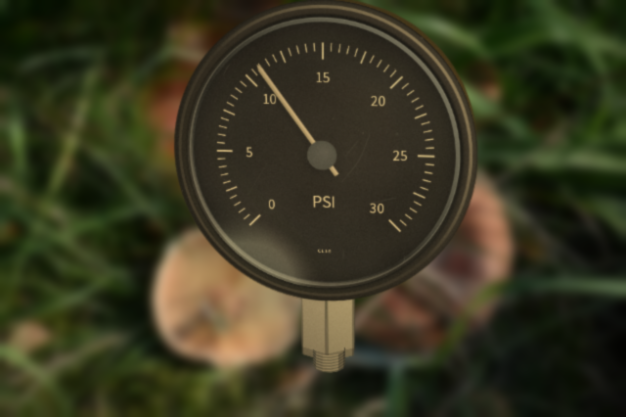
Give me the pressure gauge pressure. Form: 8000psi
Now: 11psi
